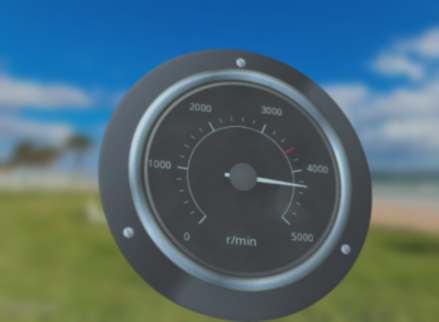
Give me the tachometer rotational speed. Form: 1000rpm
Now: 4300rpm
